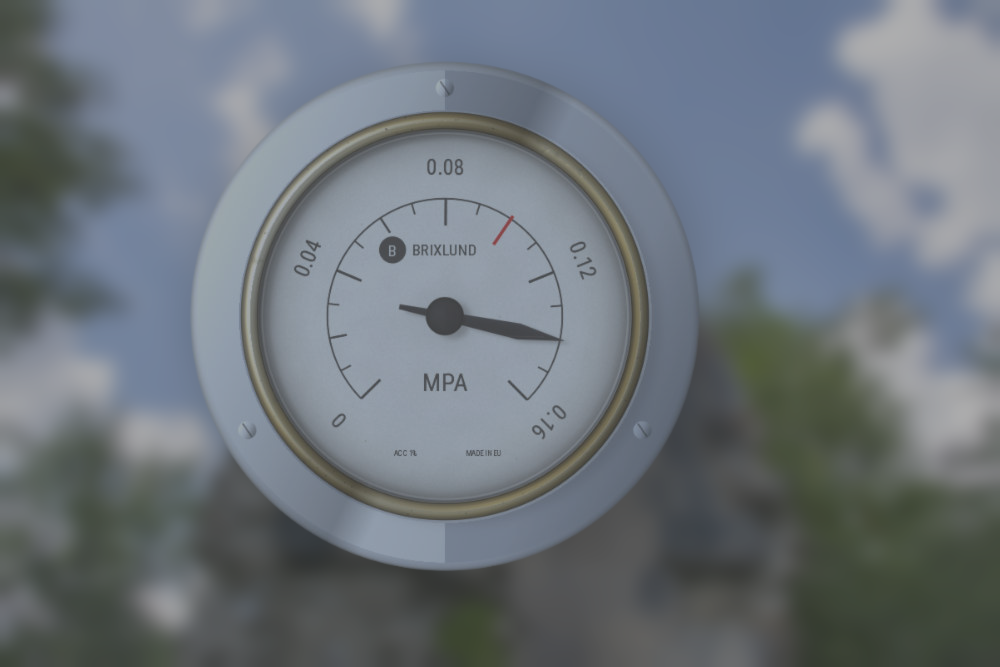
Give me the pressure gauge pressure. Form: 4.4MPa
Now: 0.14MPa
